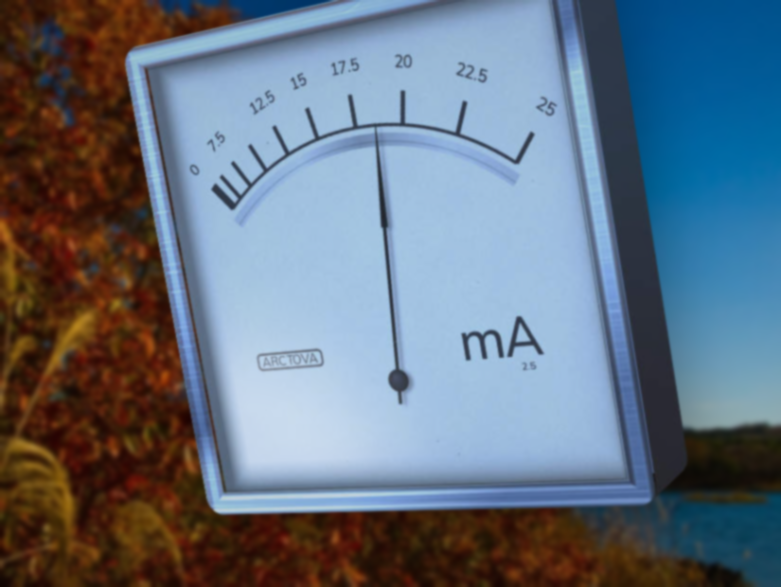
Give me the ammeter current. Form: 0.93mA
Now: 18.75mA
